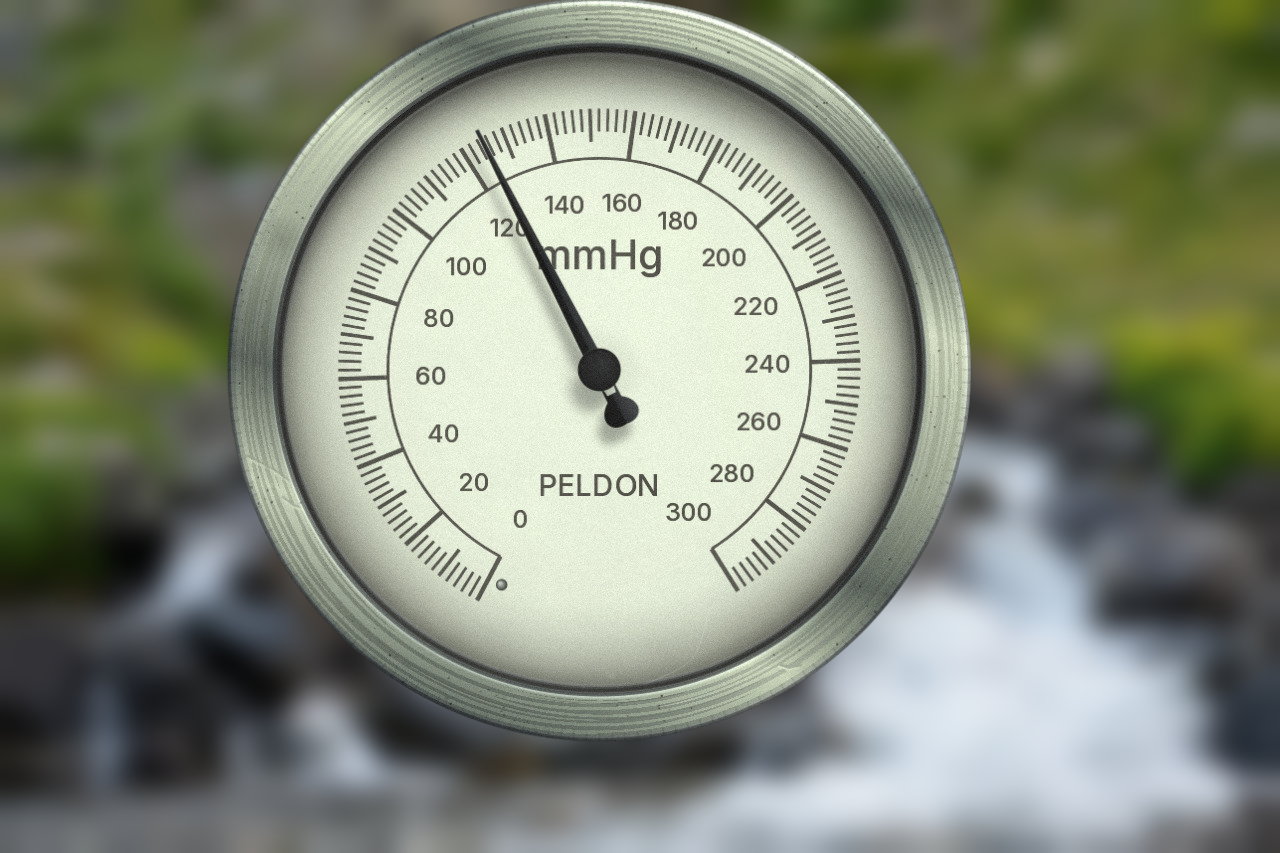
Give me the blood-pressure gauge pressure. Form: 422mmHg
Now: 125mmHg
